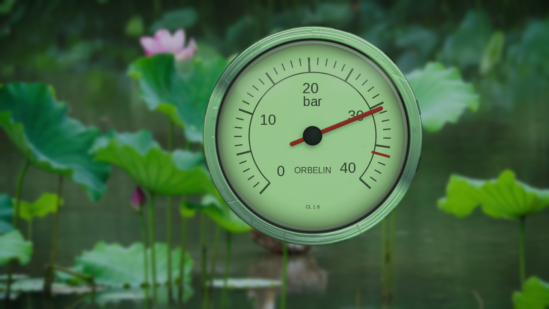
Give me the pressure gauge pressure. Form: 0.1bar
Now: 30.5bar
